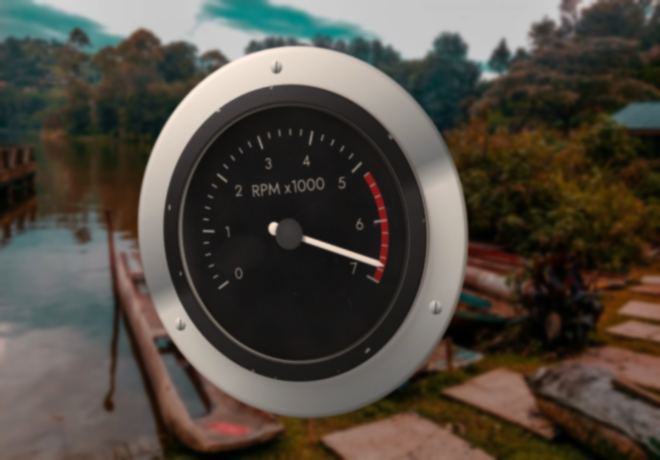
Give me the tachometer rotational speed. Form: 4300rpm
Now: 6700rpm
